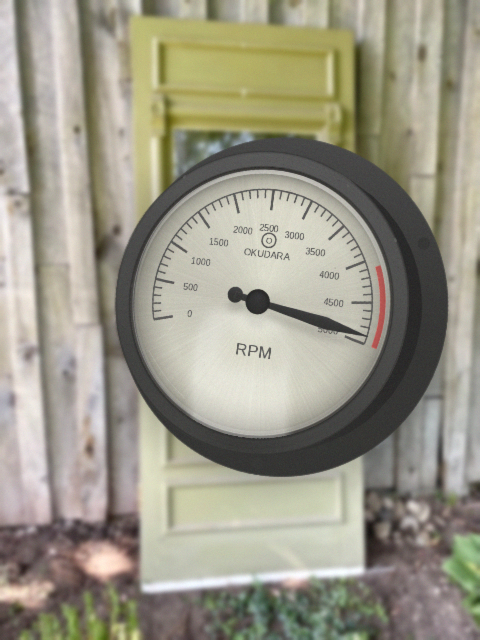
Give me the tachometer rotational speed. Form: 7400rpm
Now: 4900rpm
